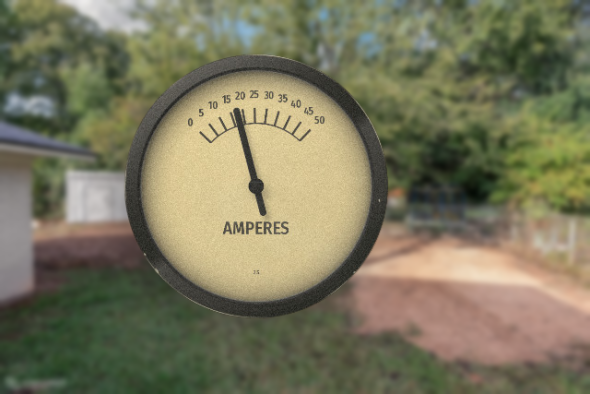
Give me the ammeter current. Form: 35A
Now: 17.5A
